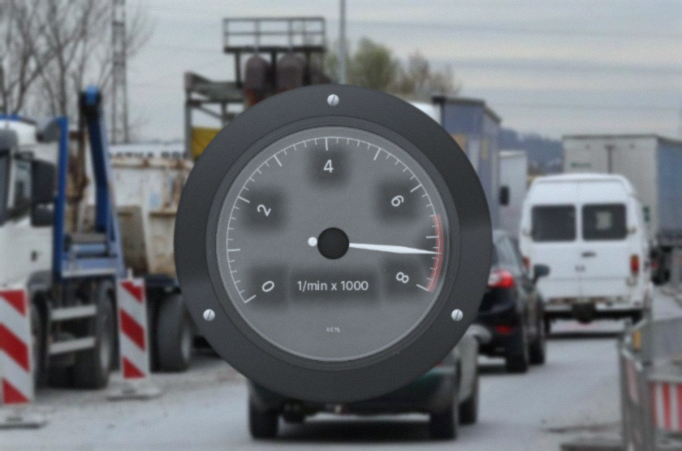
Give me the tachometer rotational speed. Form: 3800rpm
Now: 7300rpm
